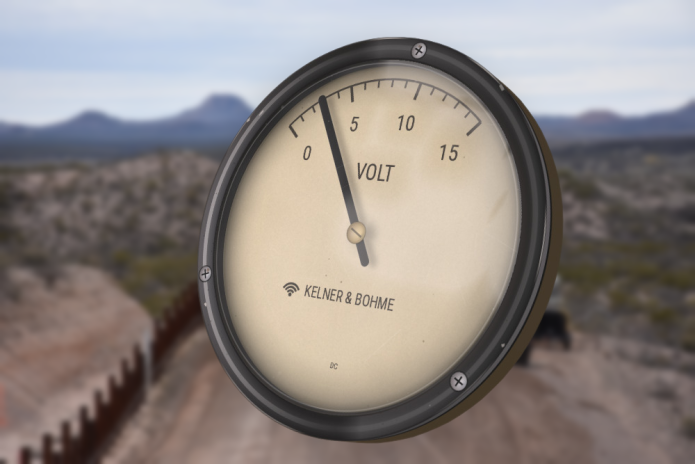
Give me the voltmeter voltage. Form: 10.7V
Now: 3V
